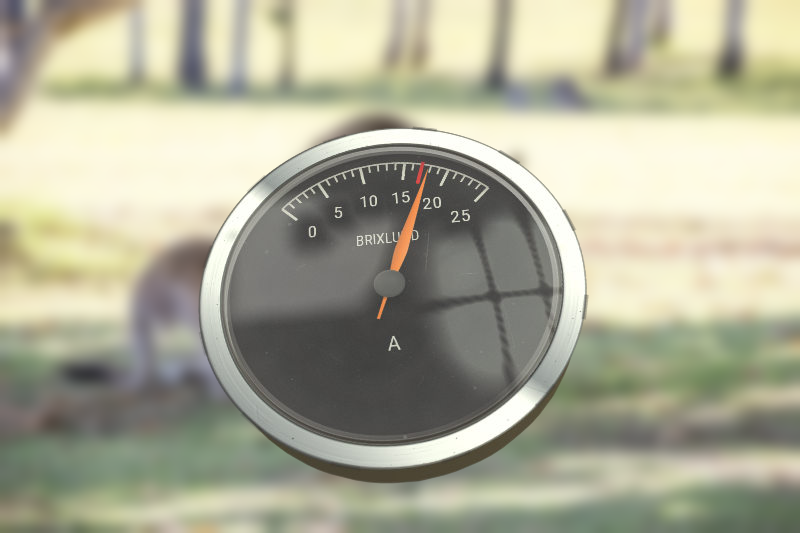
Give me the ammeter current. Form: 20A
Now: 18A
